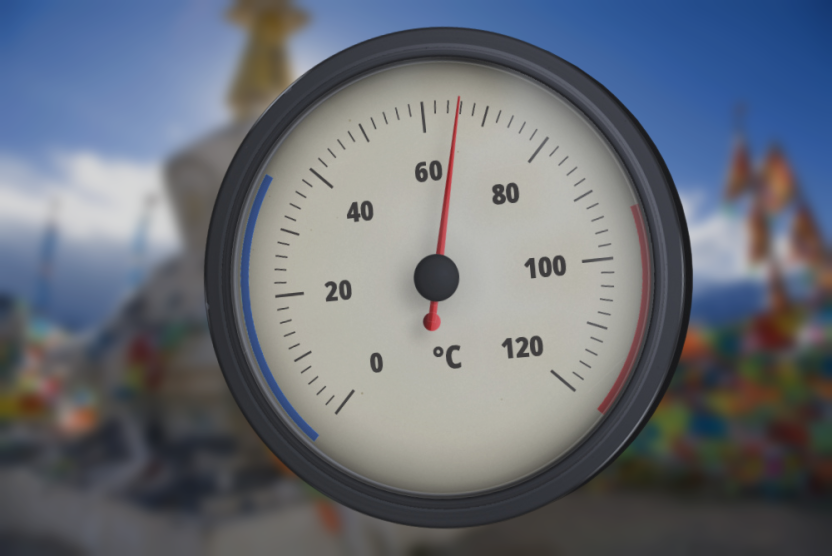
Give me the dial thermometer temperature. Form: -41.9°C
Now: 66°C
